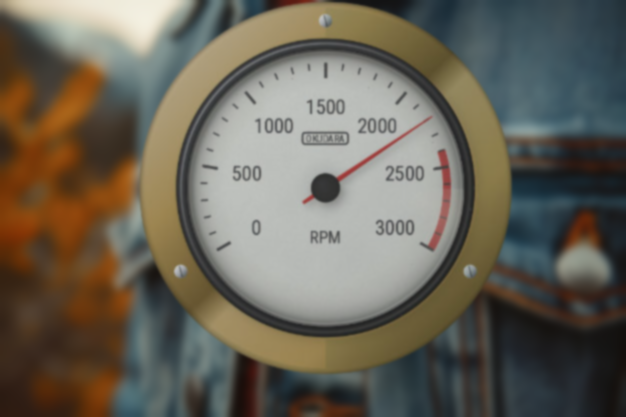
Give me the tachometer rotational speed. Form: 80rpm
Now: 2200rpm
